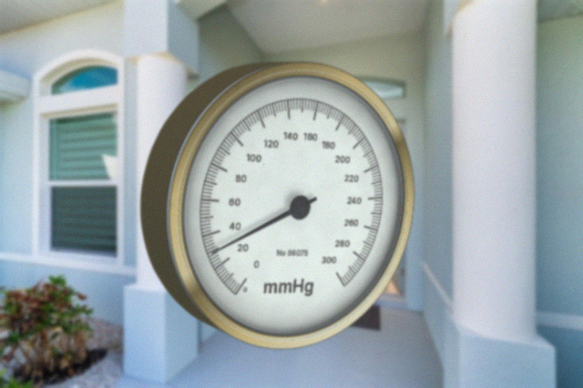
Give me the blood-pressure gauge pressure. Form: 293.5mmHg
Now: 30mmHg
